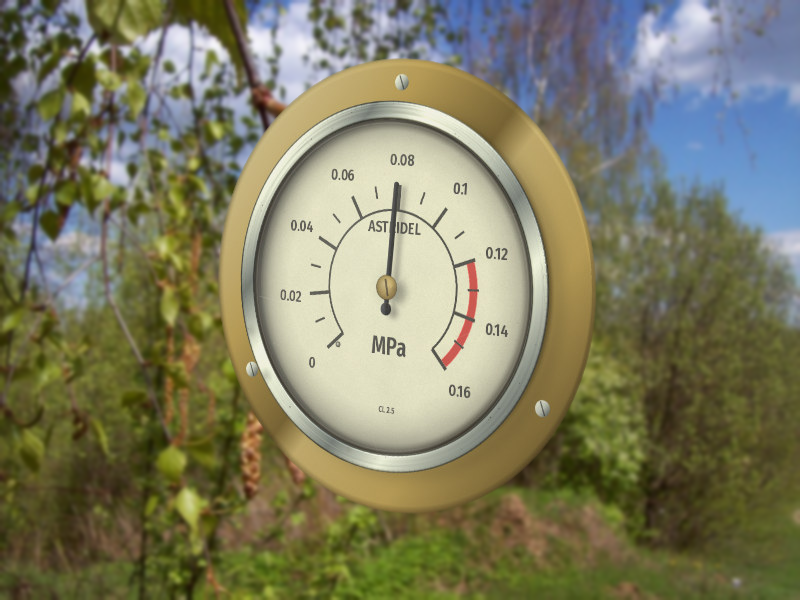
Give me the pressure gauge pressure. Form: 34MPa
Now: 0.08MPa
